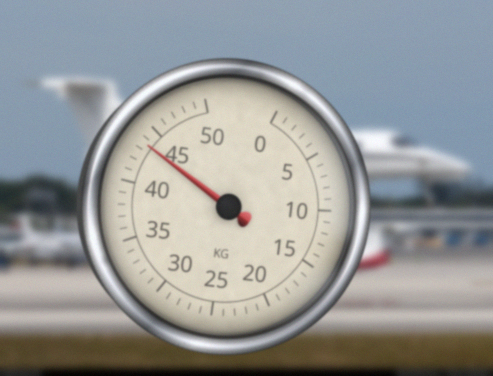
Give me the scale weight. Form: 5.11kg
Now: 43.5kg
